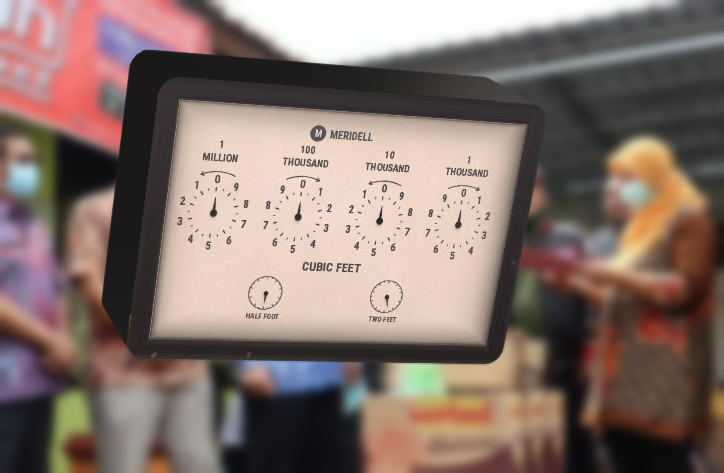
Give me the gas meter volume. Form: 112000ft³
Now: 0ft³
